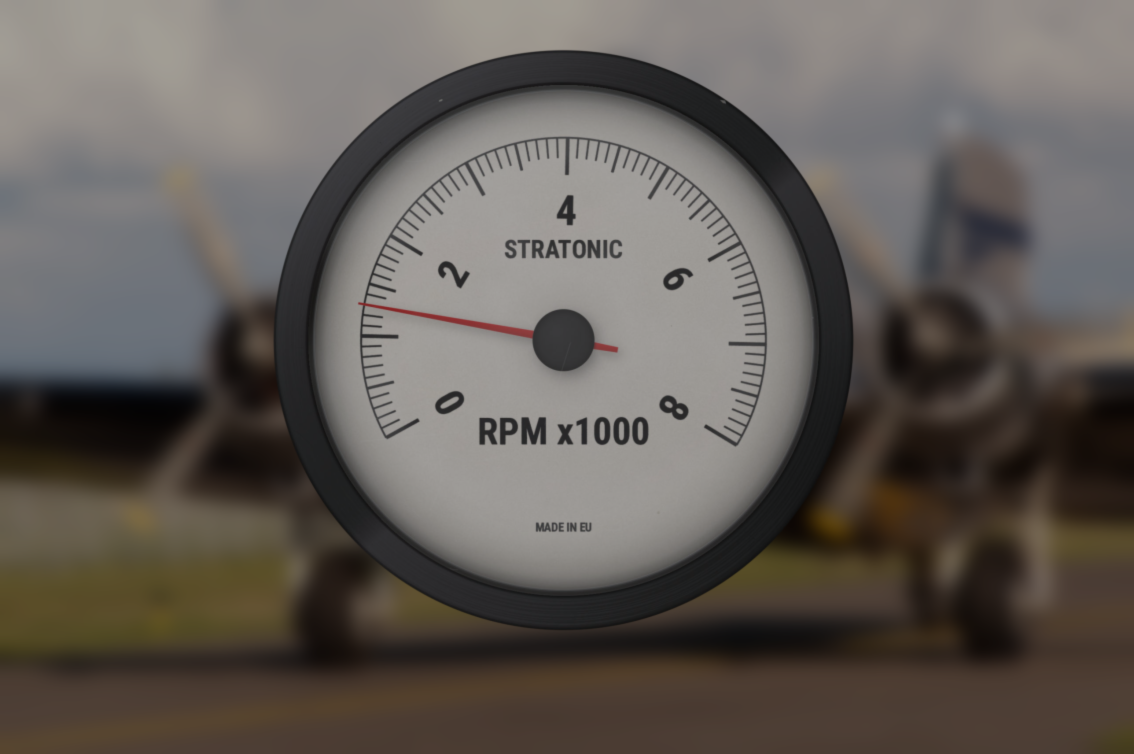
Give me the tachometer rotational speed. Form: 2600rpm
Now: 1300rpm
